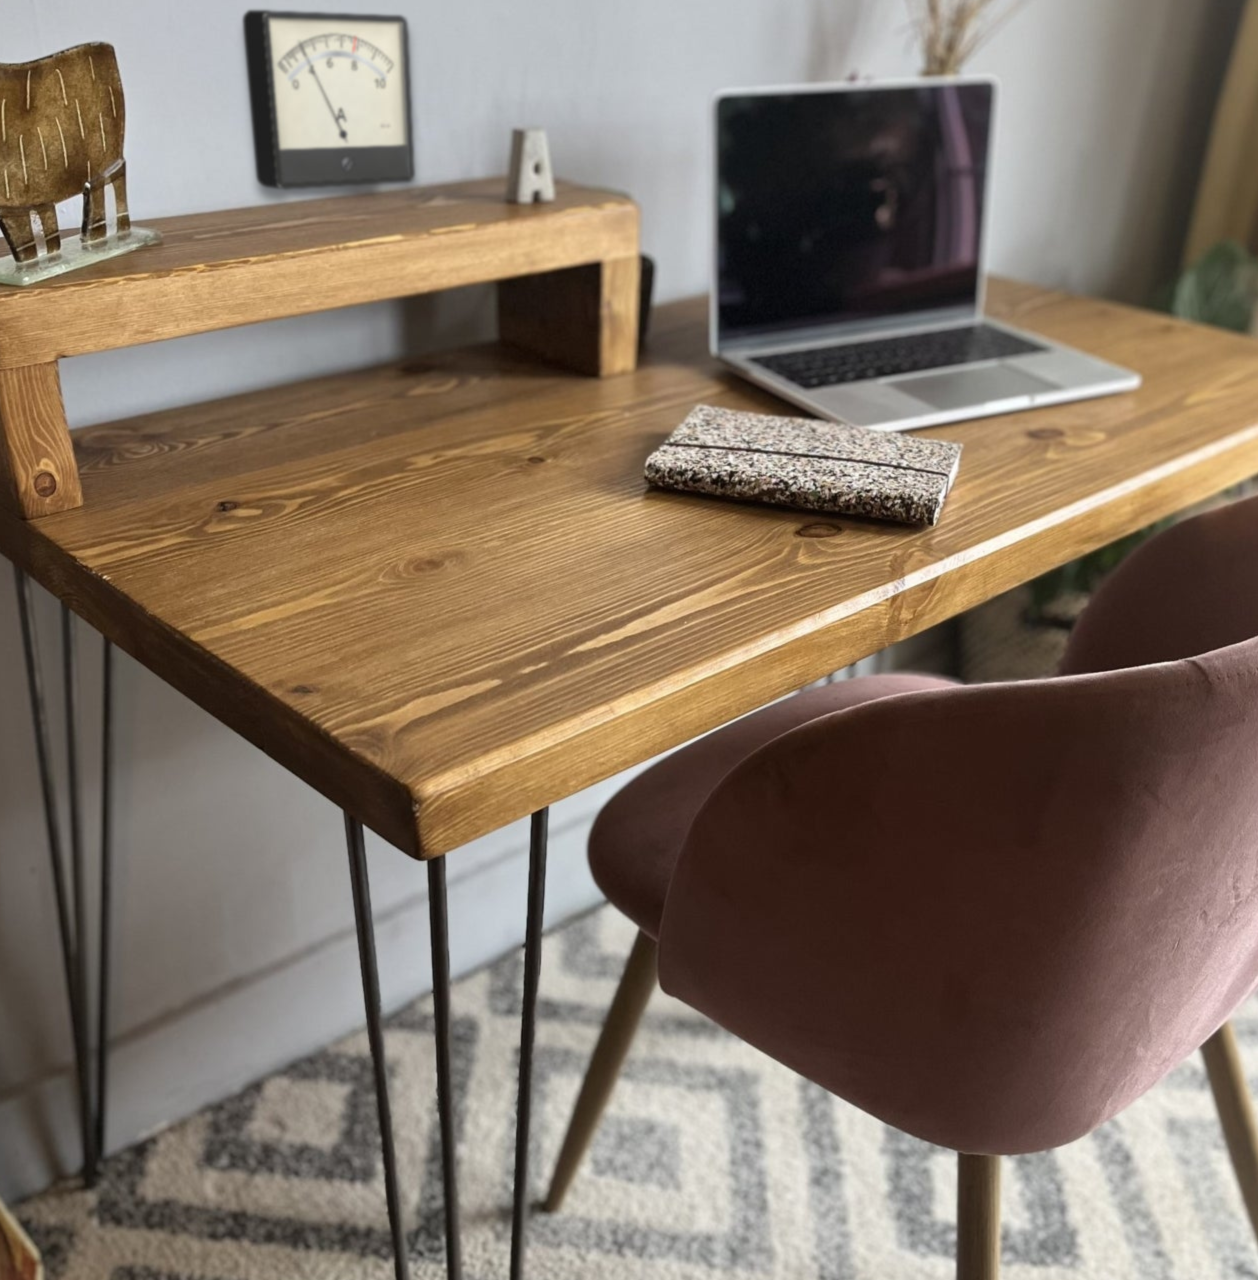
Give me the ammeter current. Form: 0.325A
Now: 4A
